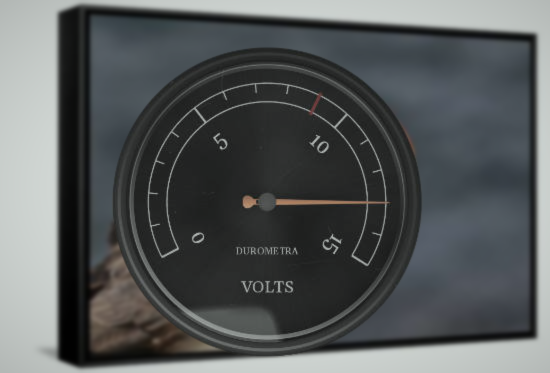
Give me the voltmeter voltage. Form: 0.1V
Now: 13V
